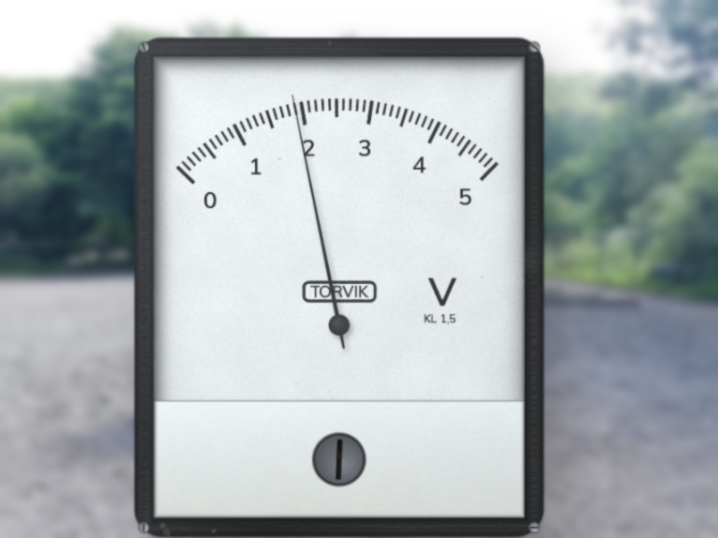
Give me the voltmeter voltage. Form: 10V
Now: 1.9V
